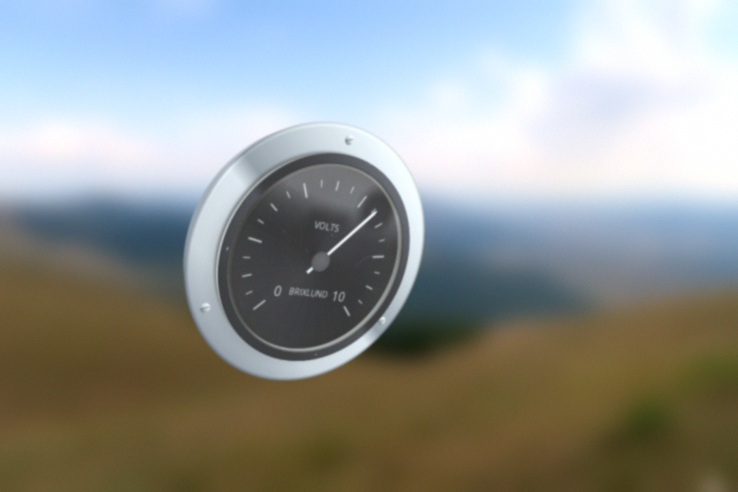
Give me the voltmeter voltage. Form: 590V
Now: 6.5V
